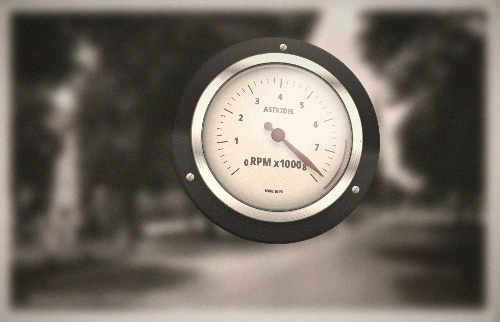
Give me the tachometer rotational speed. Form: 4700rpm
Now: 7800rpm
